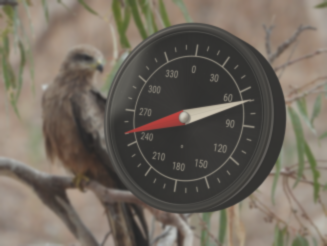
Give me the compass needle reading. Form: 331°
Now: 250°
